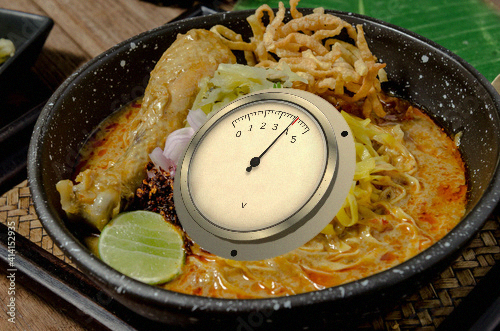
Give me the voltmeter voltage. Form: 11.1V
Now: 4V
